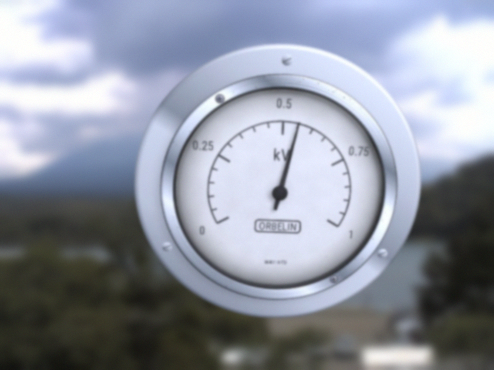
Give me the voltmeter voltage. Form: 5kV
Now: 0.55kV
